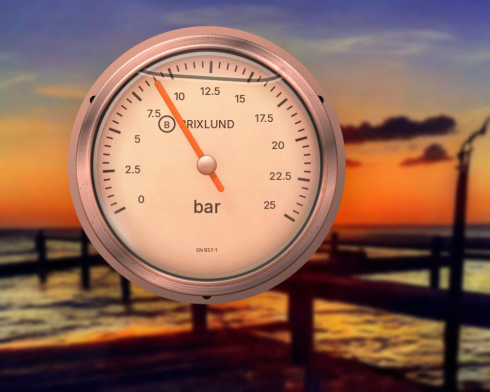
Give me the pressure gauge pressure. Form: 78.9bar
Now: 9bar
